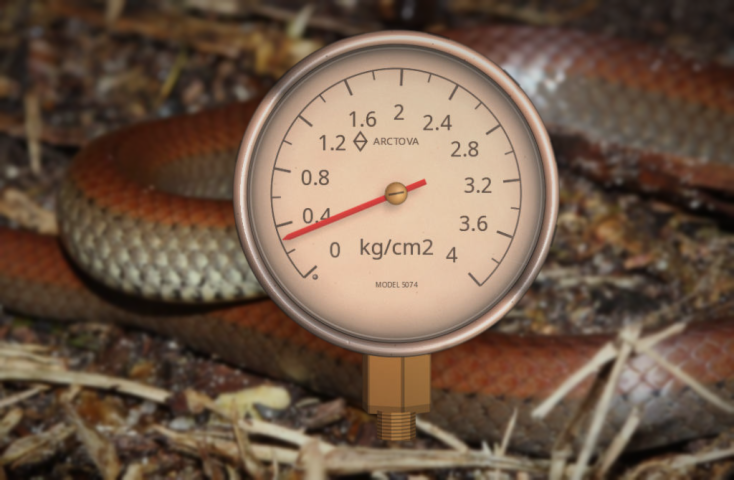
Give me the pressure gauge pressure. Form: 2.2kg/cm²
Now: 0.3kg/cm²
